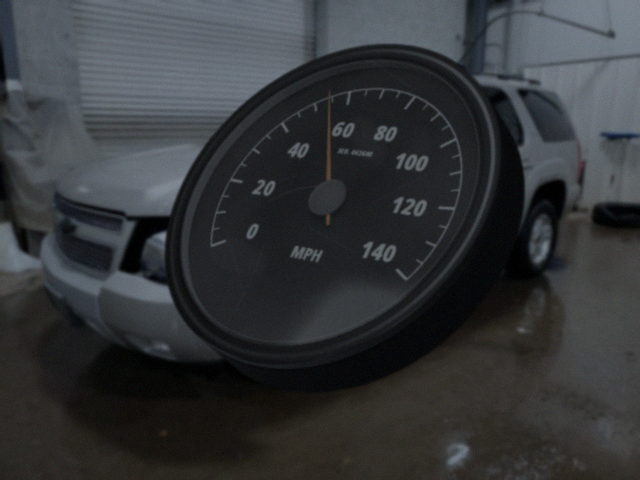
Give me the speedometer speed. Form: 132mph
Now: 55mph
